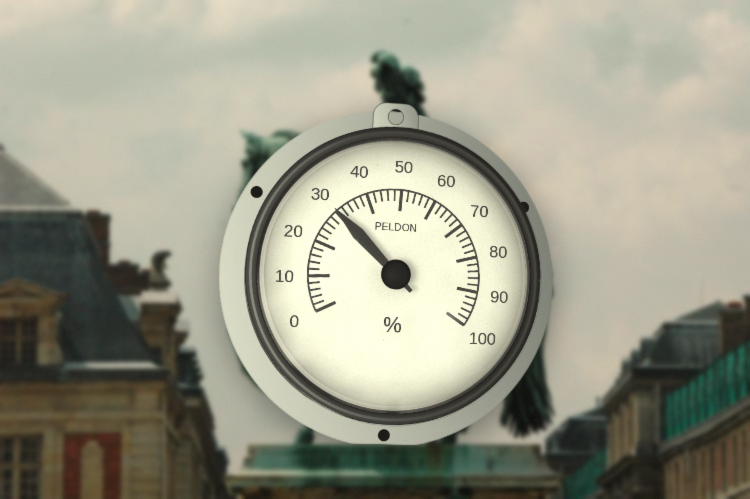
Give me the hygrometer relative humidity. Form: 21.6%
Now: 30%
